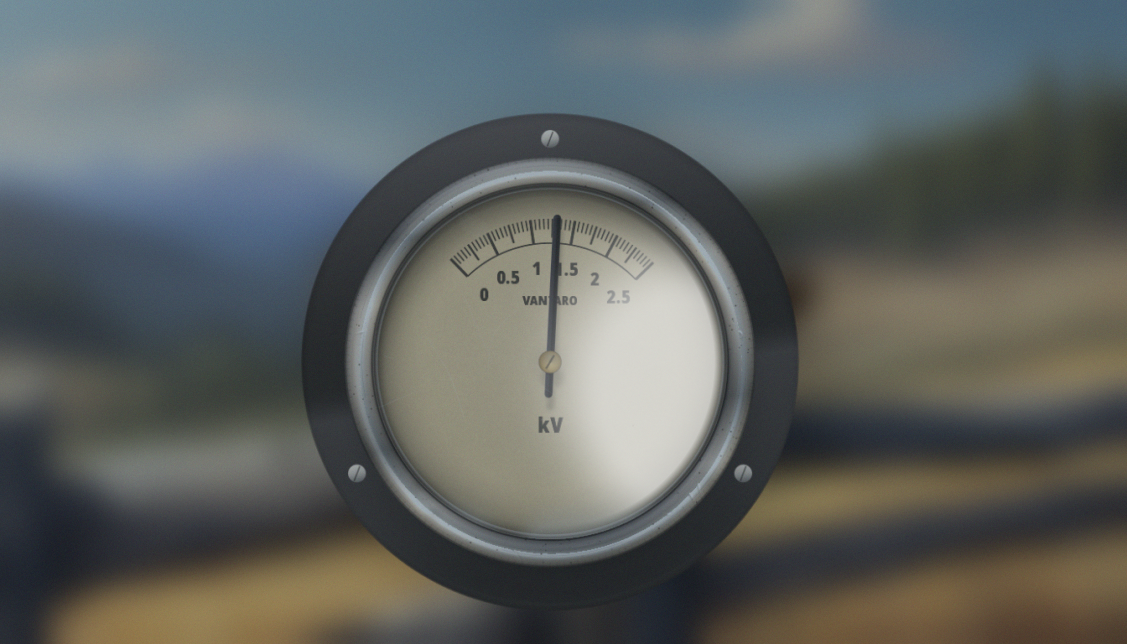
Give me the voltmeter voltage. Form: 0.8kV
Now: 1.3kV
